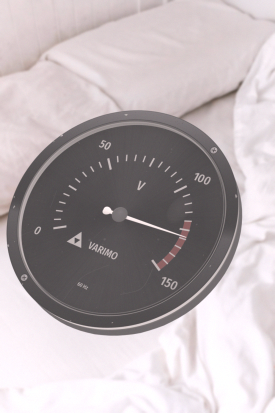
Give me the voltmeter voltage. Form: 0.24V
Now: 130V
